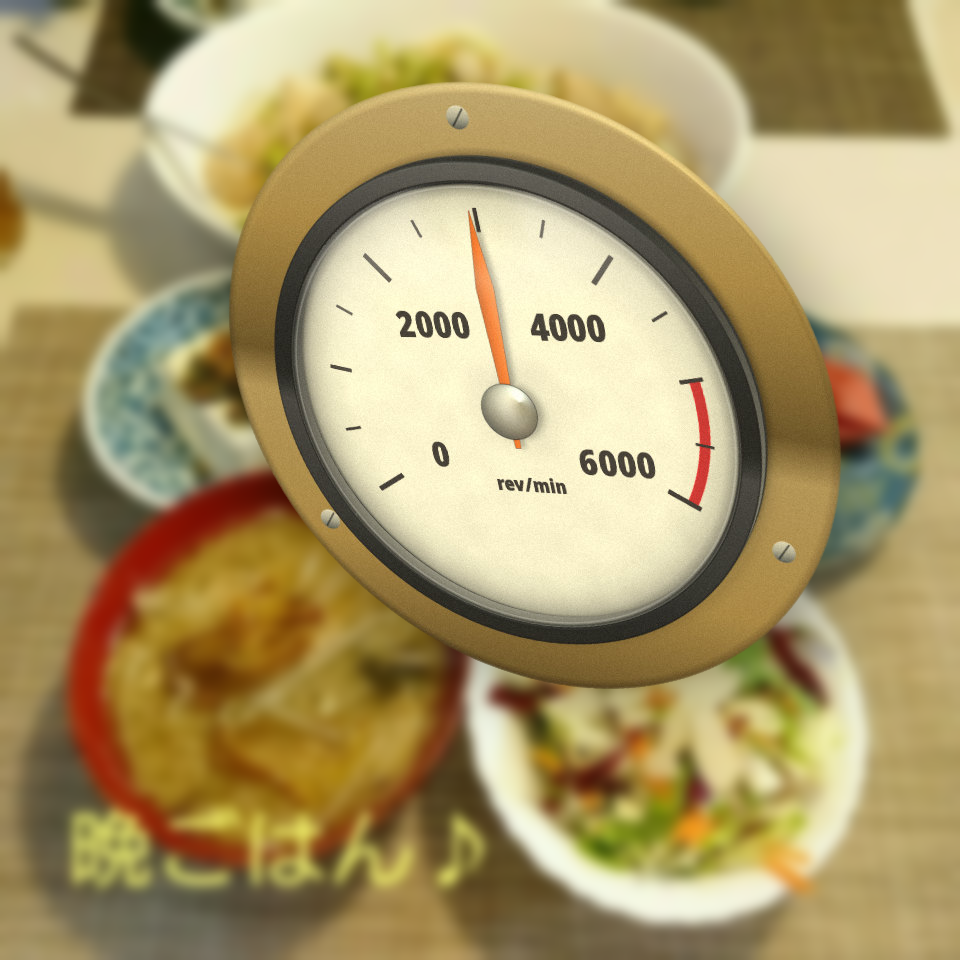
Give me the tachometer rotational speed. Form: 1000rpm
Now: 3000rpm
